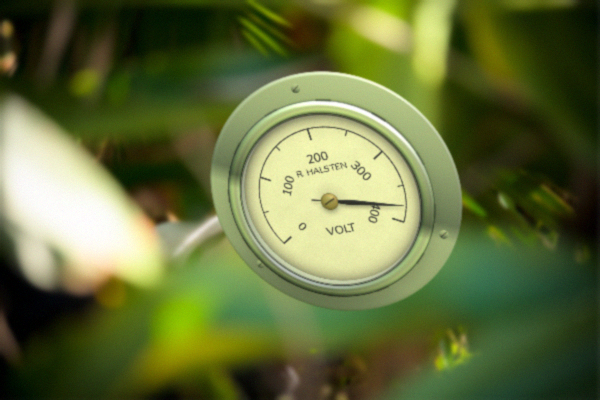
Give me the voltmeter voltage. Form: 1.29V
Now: 375V
